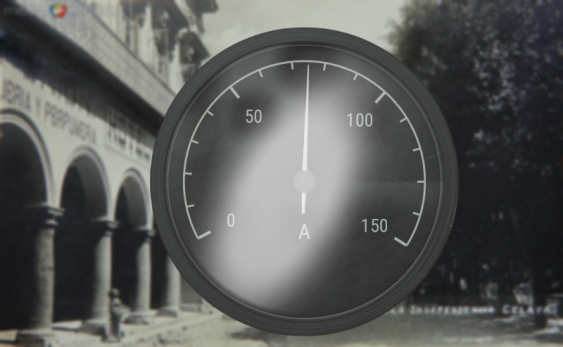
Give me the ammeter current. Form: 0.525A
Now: 75A
